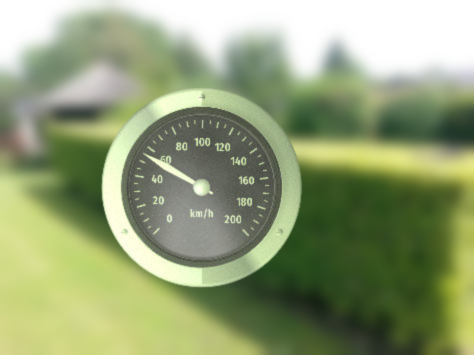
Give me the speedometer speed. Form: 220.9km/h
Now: 55km/h
